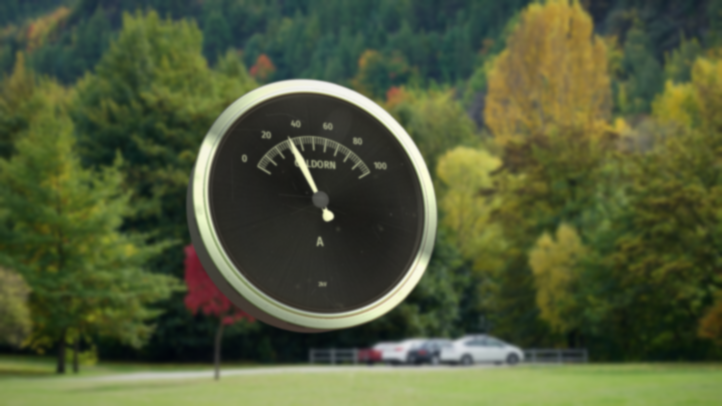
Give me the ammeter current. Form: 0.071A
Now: 30A
